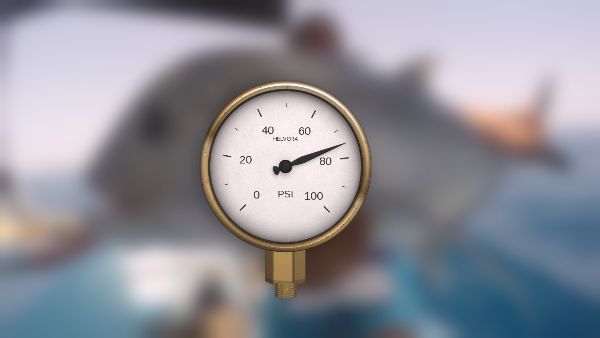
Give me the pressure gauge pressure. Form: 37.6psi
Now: 75psi
